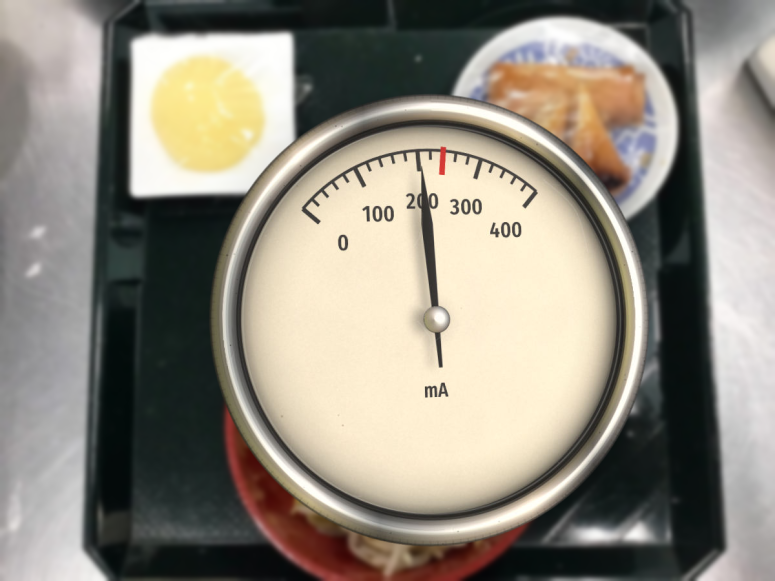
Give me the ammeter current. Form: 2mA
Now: 200mA
